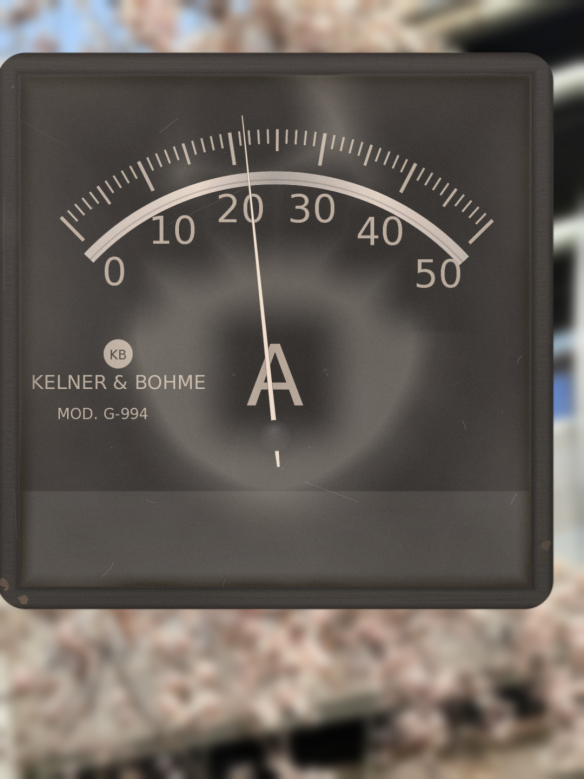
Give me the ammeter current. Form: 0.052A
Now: 21.5A
